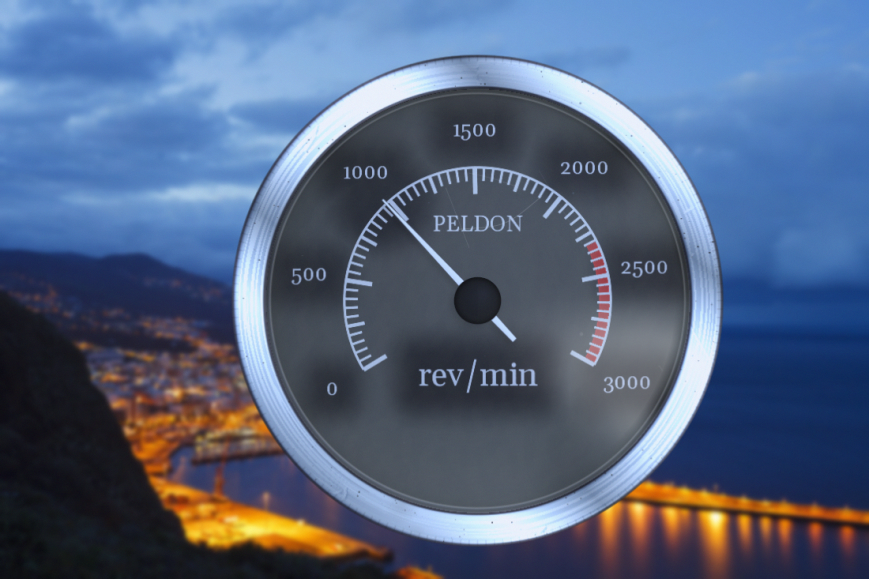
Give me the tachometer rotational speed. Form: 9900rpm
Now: 975rpm
